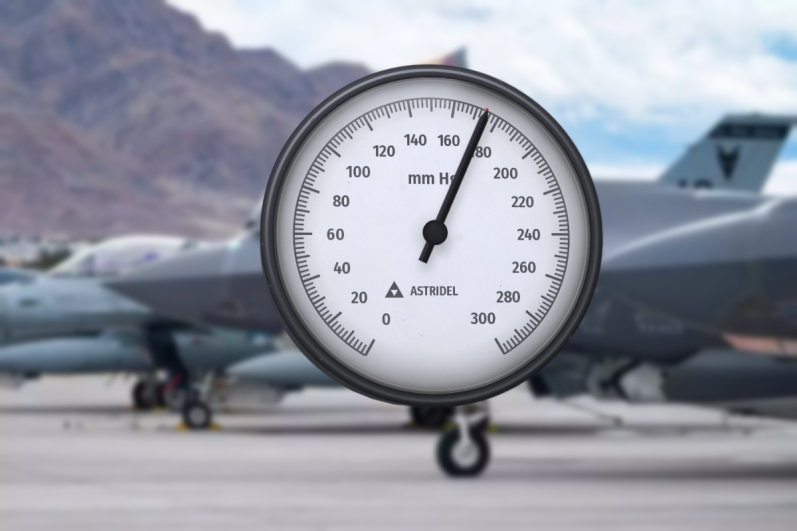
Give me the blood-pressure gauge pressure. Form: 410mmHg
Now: 174mmHg
